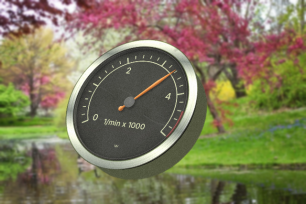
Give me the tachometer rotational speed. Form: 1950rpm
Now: 3400rpm
